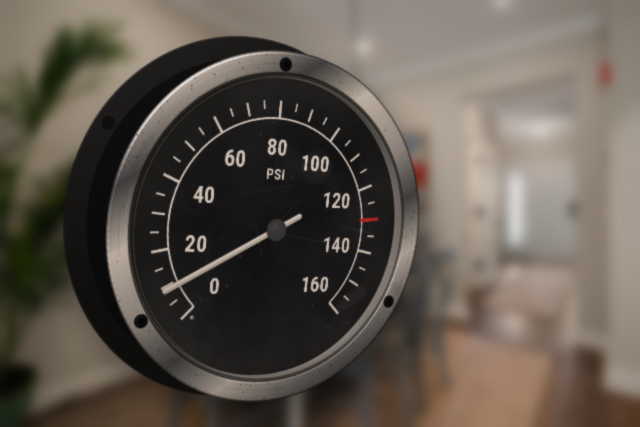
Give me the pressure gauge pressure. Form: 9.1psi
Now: 10psi
